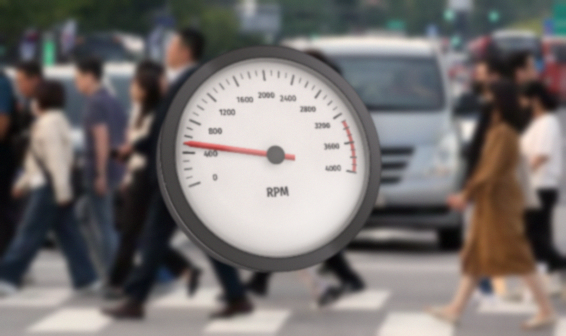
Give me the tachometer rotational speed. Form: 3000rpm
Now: 500rpm
